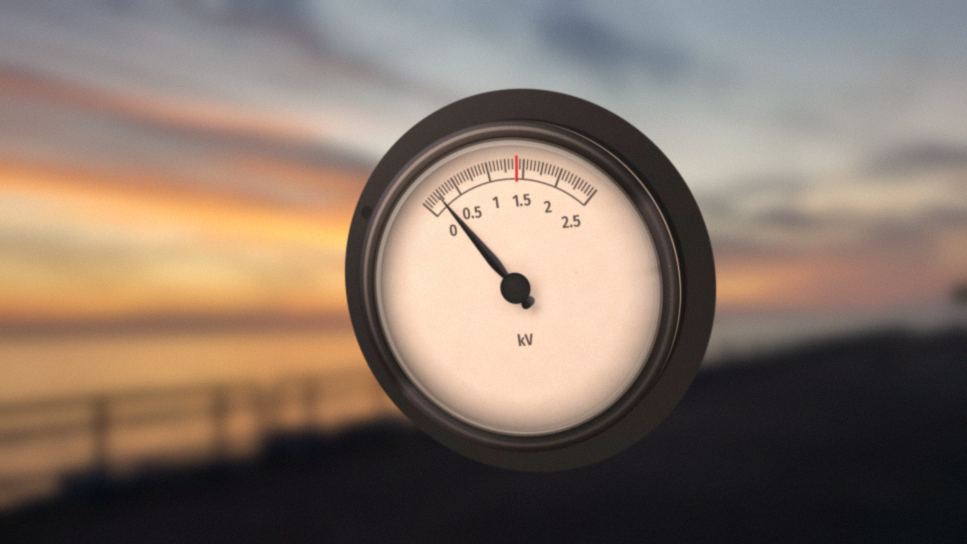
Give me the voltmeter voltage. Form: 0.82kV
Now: 0.25kV
